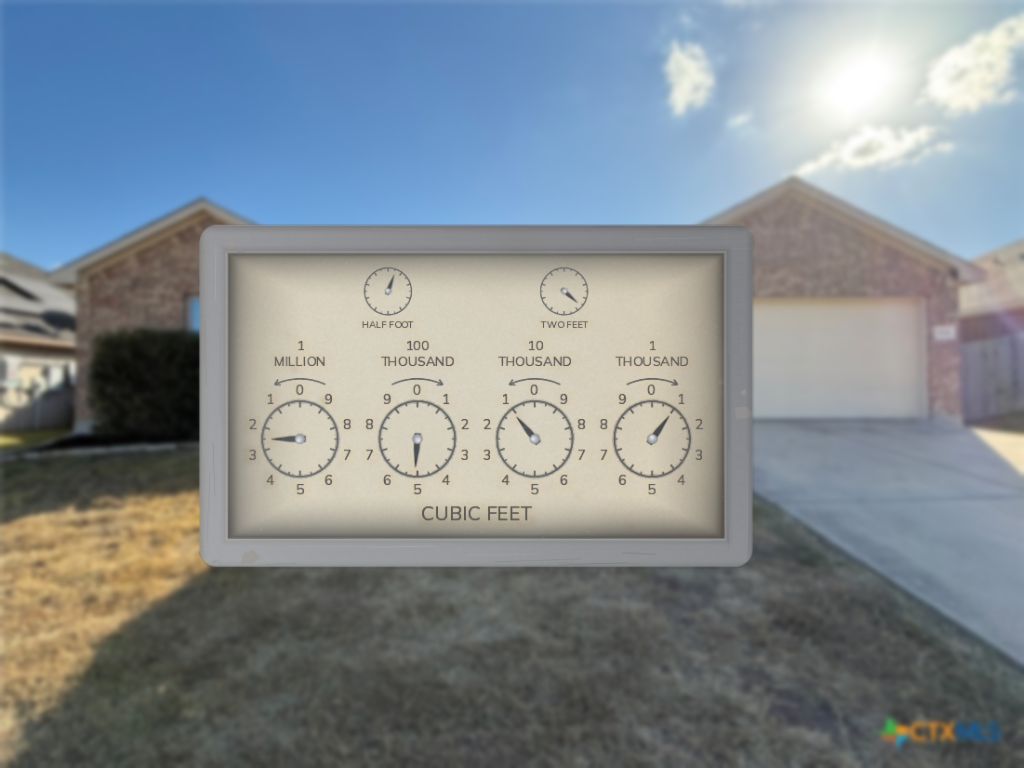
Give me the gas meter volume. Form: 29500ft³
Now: 251100ft³
